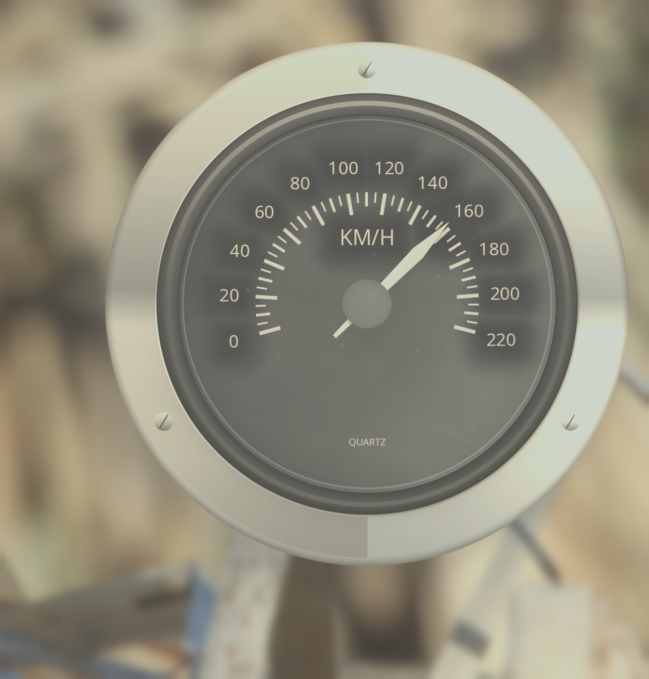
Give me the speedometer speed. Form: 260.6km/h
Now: 157.5km/h
